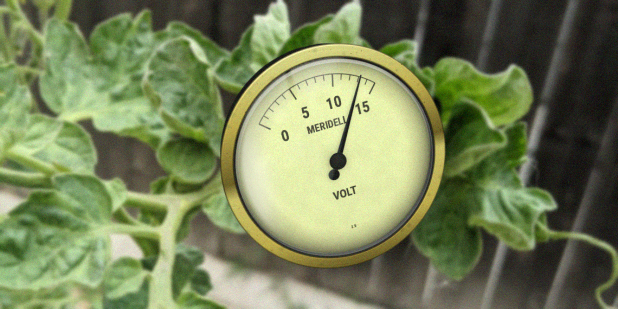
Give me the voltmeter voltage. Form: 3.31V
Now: 13V
